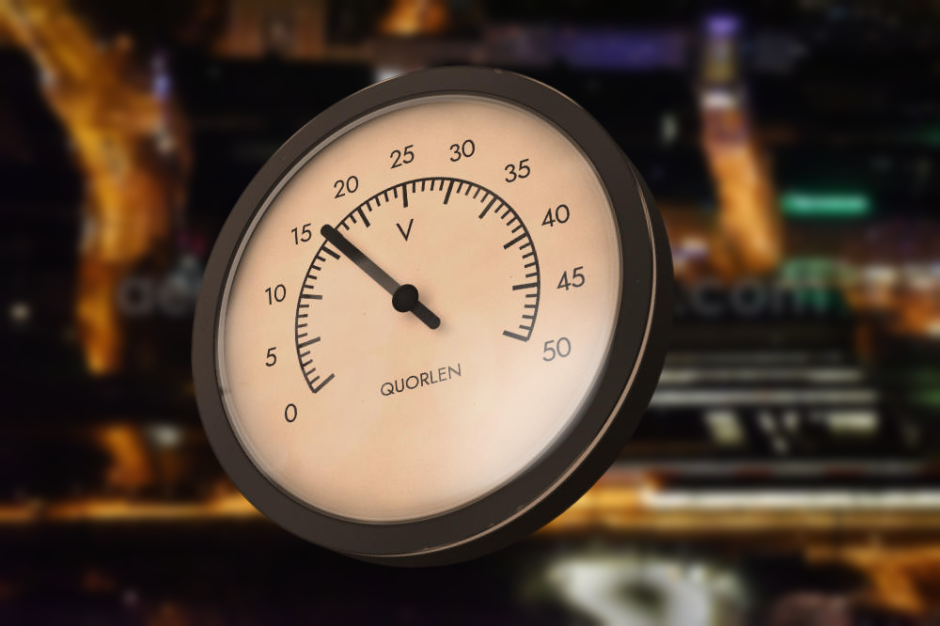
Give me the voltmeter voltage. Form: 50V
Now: 16.5V
